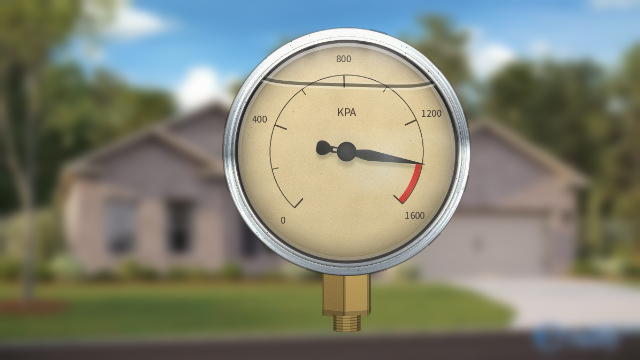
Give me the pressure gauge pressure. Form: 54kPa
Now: 1400kPa
